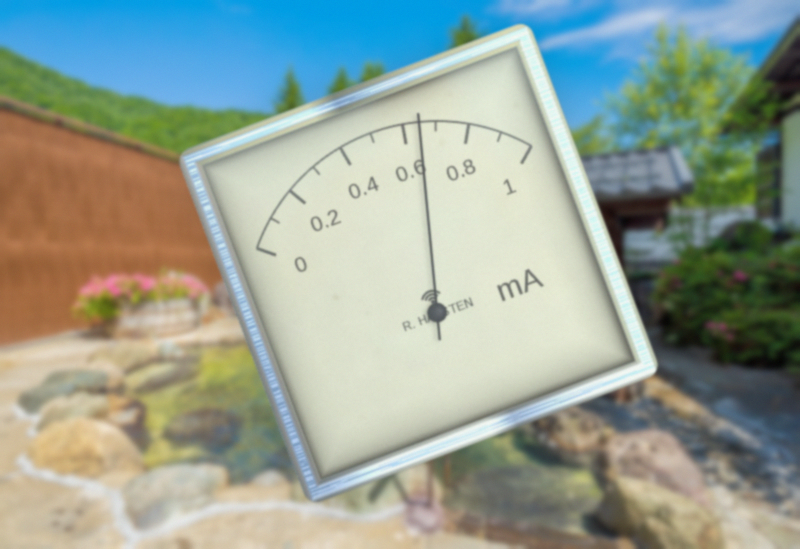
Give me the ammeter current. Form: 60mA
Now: 0.65mA
